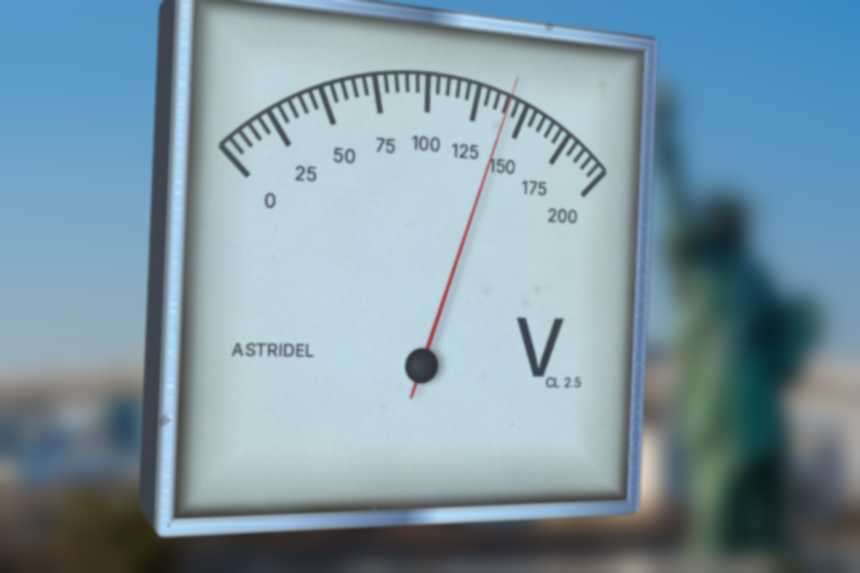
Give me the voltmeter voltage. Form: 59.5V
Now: 140V
